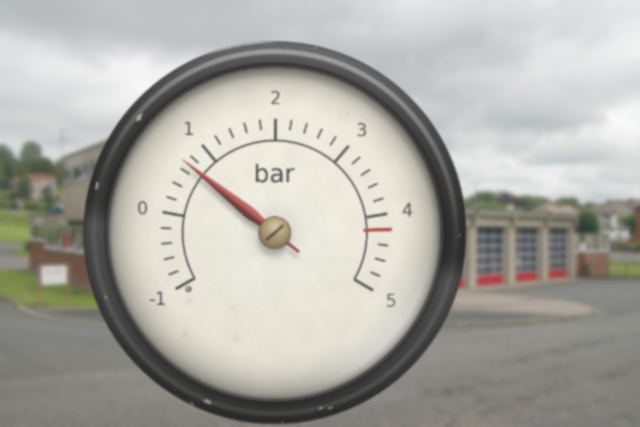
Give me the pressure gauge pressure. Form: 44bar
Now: 0.7bar
